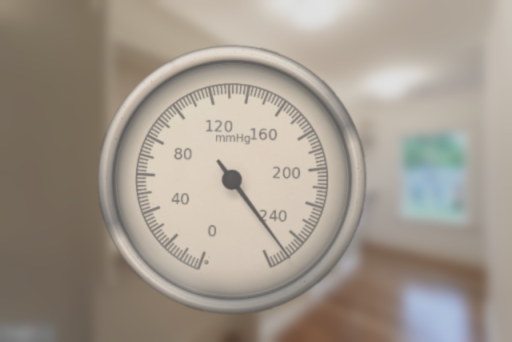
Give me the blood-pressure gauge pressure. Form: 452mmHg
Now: 250mmHg
